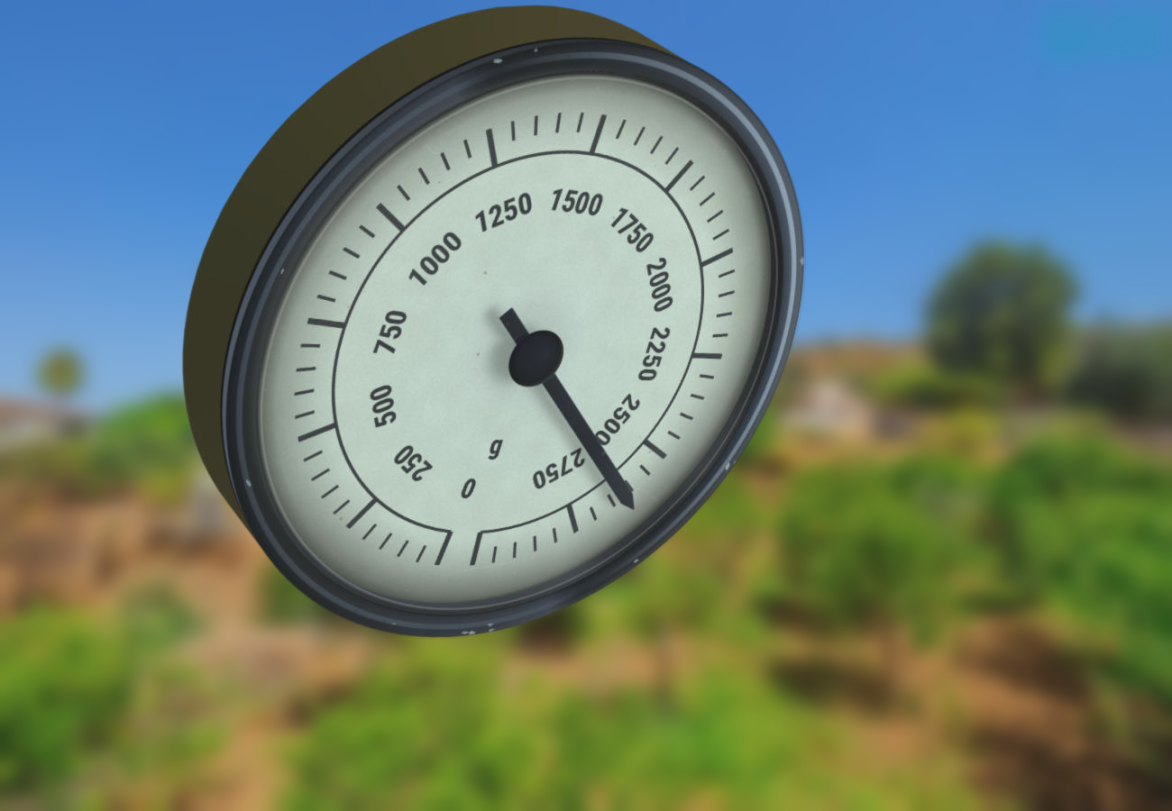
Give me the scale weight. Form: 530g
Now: 2625g
